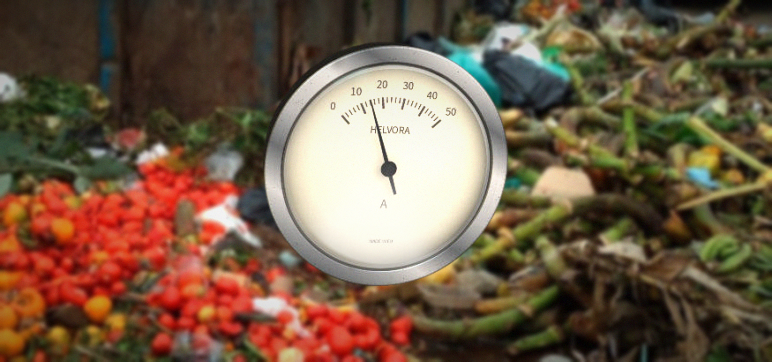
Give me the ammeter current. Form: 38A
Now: 14A
